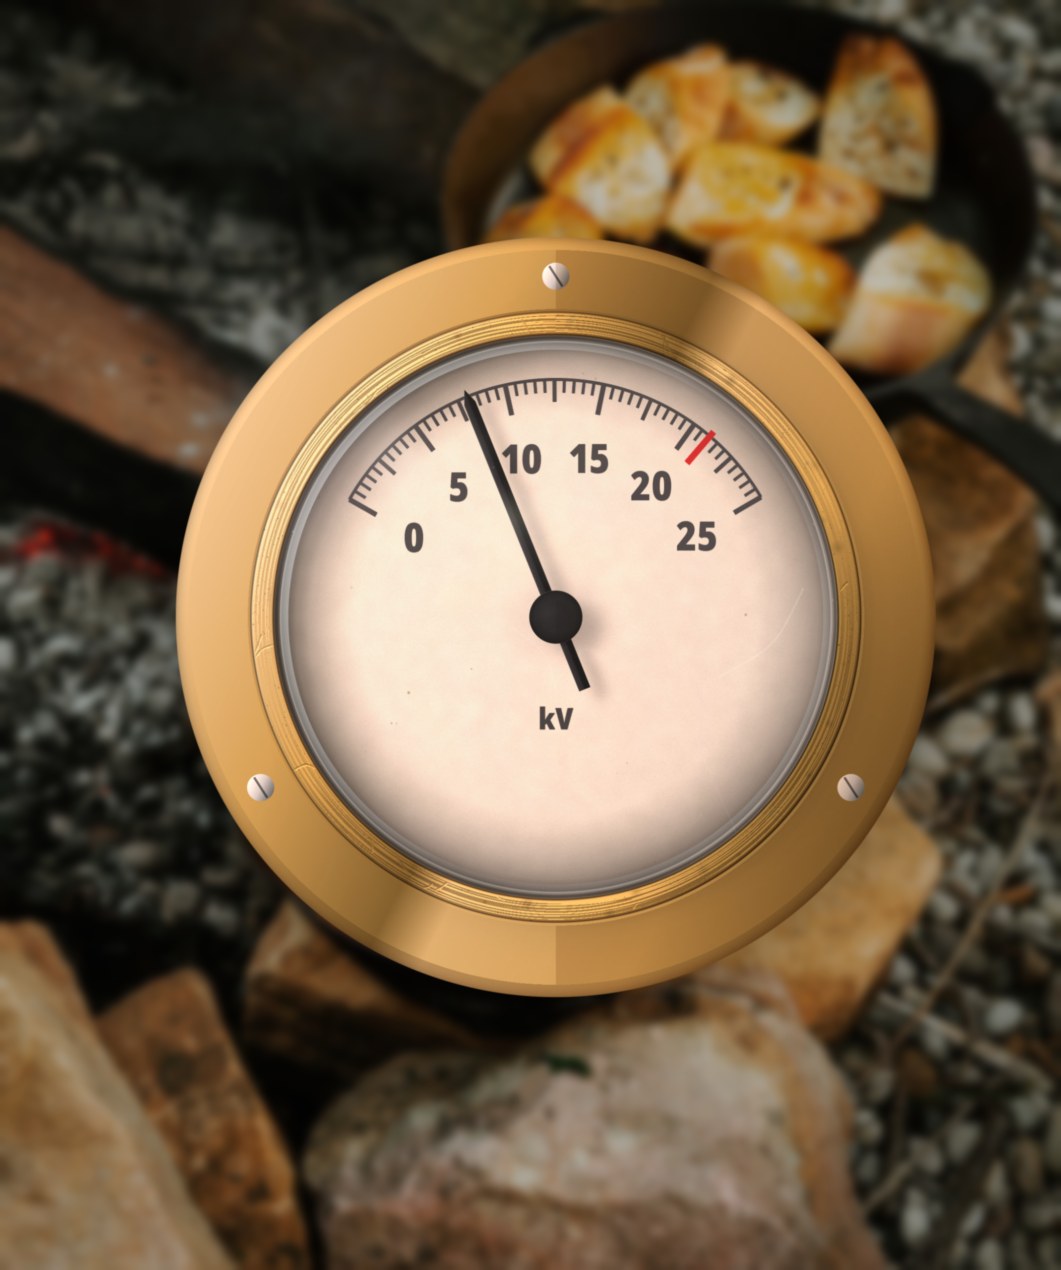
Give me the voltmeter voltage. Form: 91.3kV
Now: 8kV
